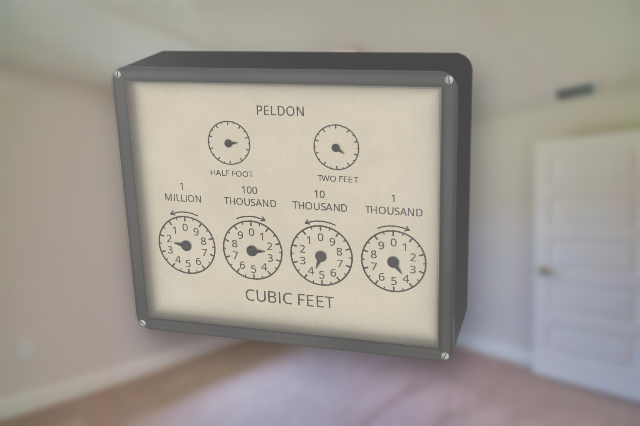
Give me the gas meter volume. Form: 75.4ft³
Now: 224400ft³
